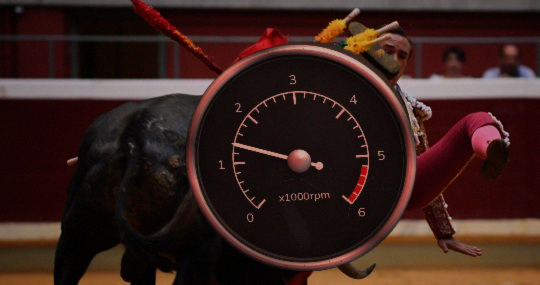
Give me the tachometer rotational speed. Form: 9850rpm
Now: 1400rpm
